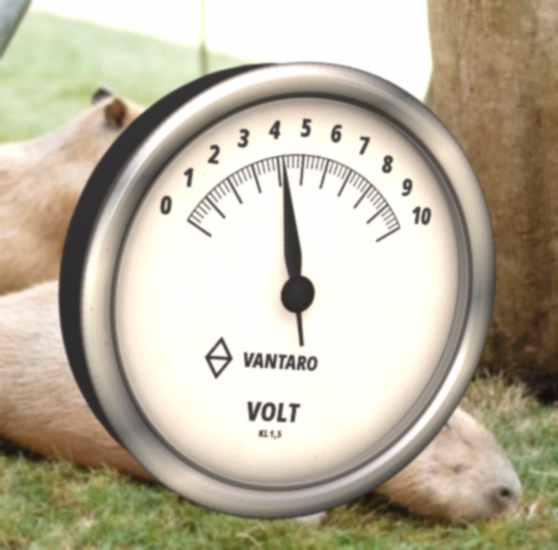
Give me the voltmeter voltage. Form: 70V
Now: 4V
